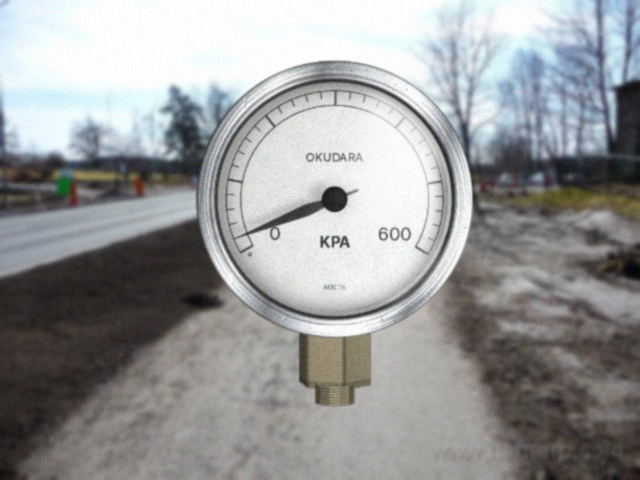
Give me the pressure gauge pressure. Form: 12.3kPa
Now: 20kPa
